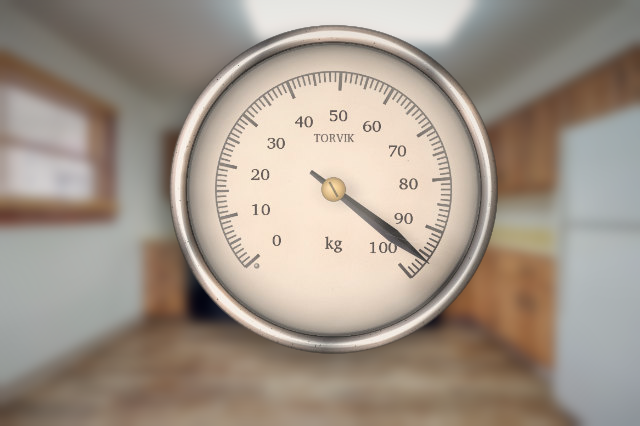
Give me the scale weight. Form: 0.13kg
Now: 96kg
